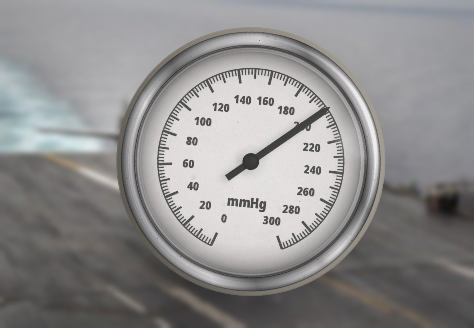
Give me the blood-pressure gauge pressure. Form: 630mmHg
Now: 200mmHg
